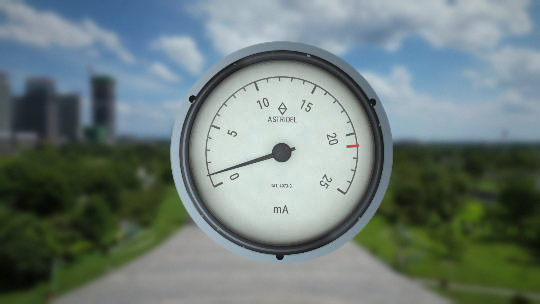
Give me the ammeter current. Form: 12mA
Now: 1mA
